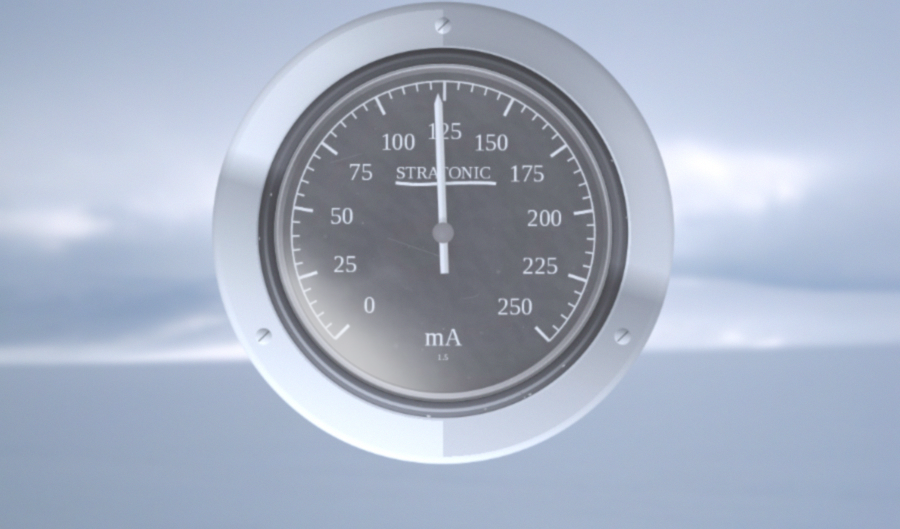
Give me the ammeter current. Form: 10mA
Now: 122.5mA
